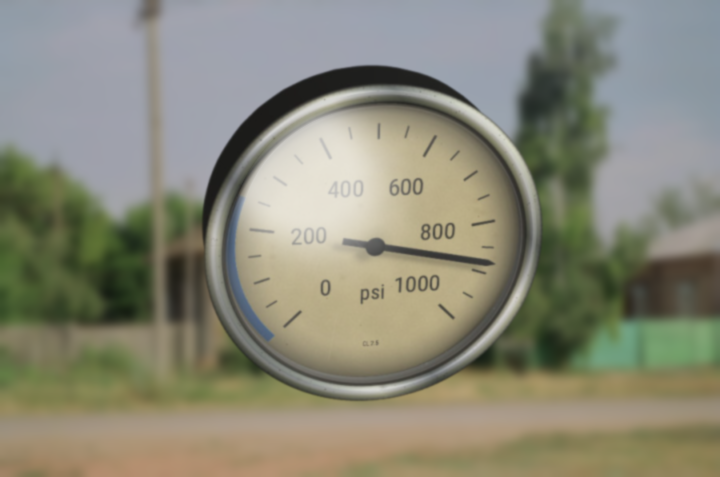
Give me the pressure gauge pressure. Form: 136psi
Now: 875psi
